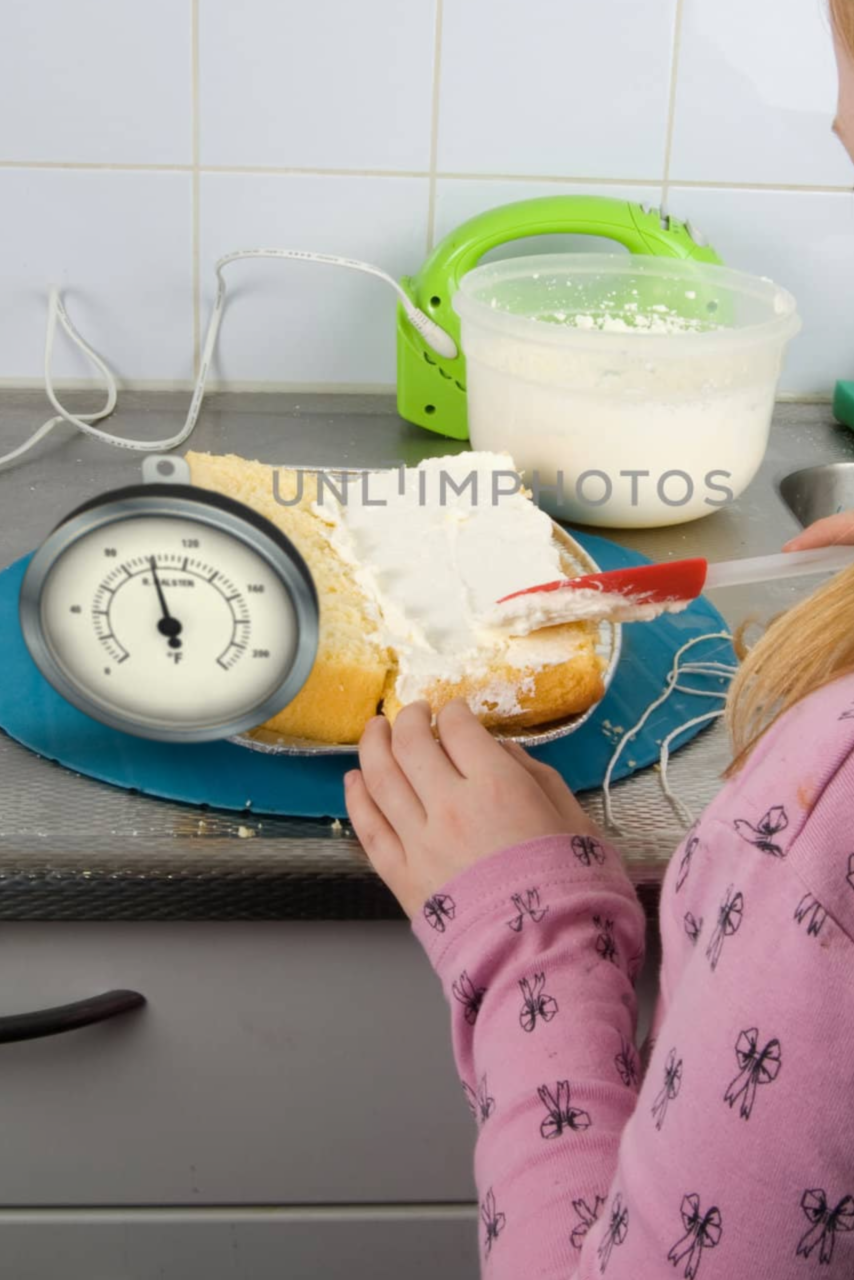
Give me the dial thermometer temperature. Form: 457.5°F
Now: 100°F
